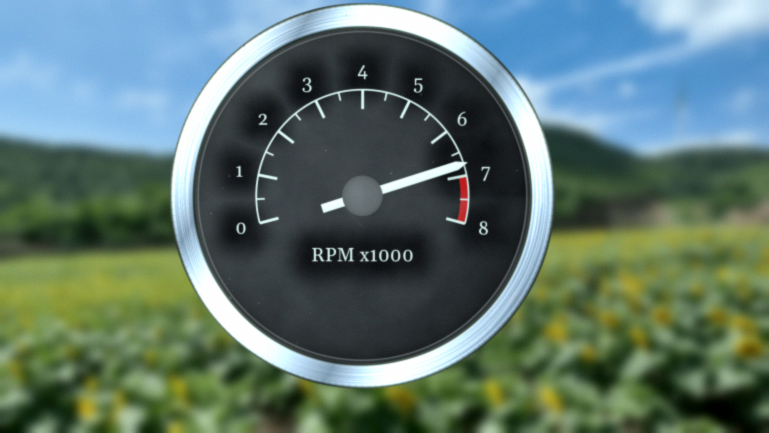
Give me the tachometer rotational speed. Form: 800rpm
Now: 6750rpm
